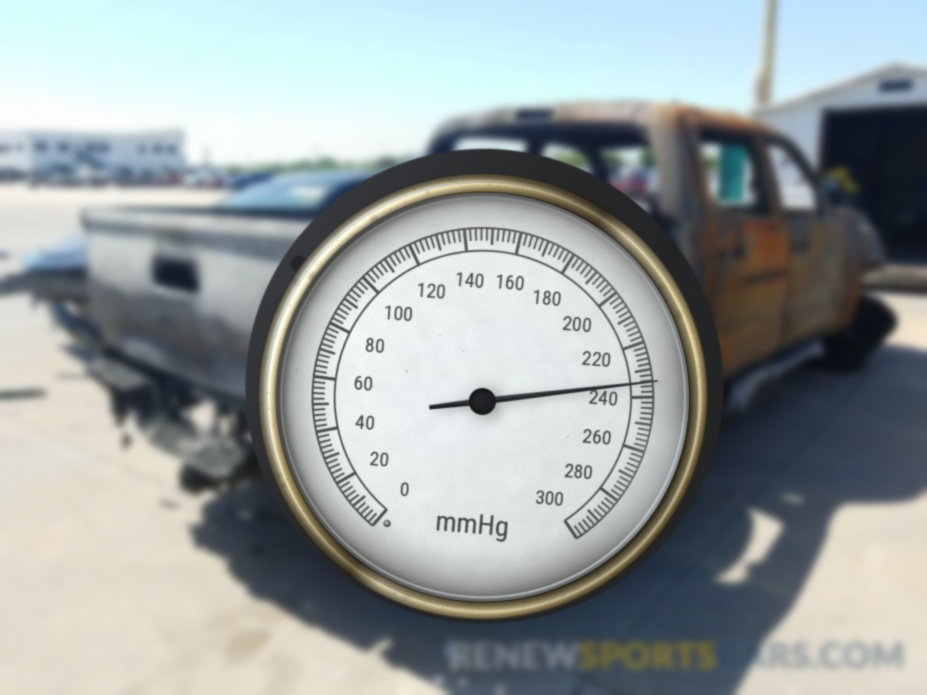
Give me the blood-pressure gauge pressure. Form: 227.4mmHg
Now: 234mmHg
